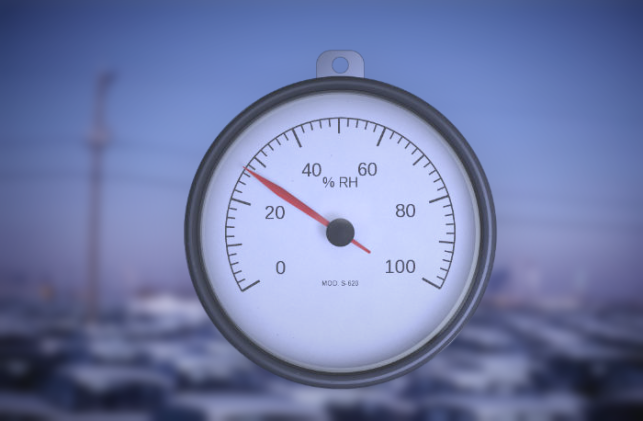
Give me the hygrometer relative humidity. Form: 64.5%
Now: 27%
